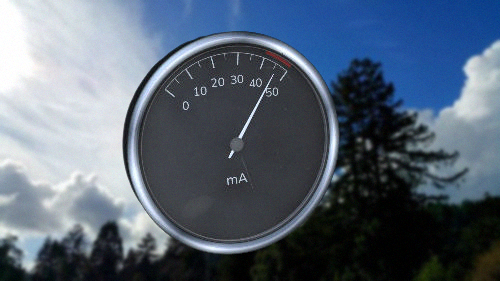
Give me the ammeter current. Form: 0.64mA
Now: 45mA
